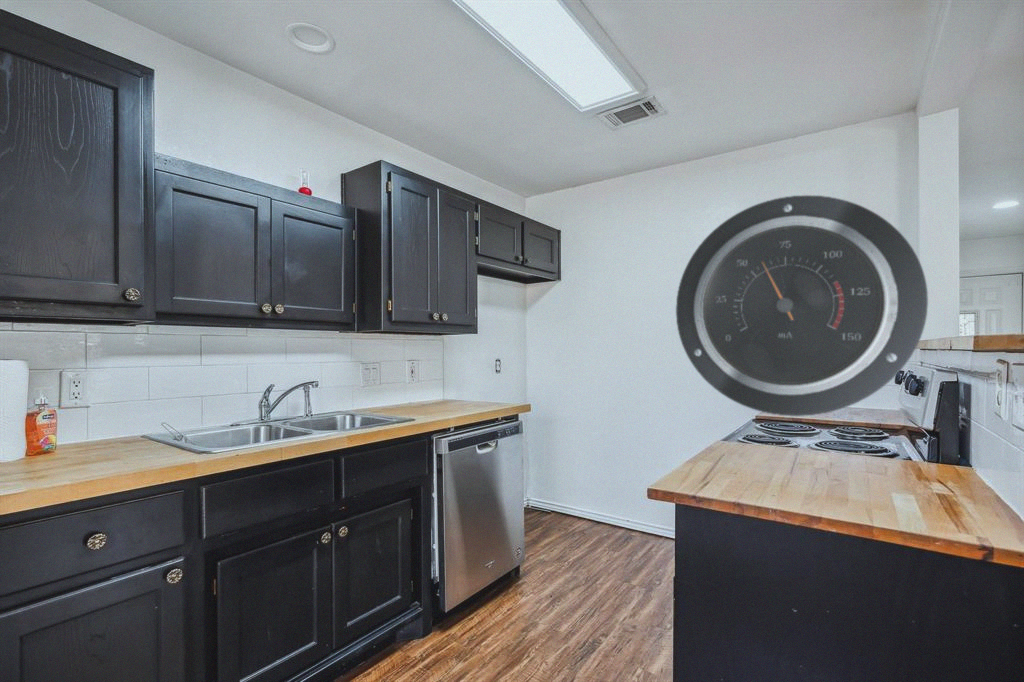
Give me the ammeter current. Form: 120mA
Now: 60mA
